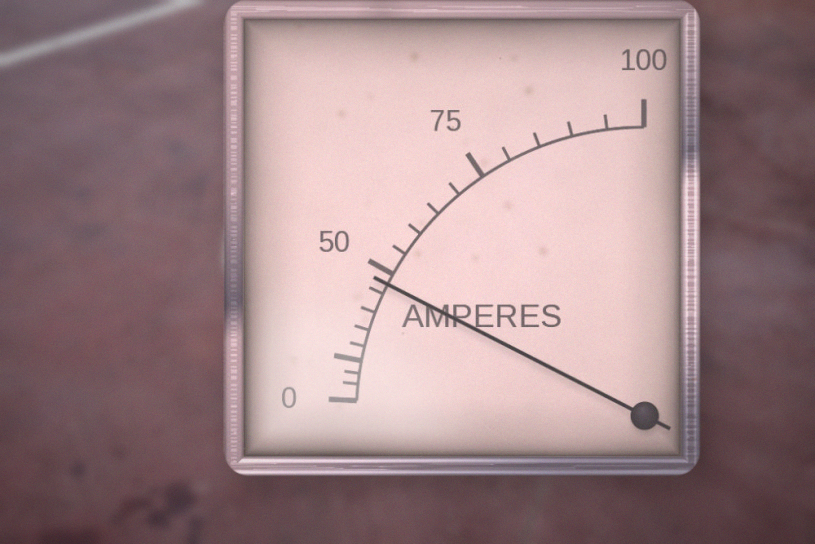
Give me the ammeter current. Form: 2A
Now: 47.5A
